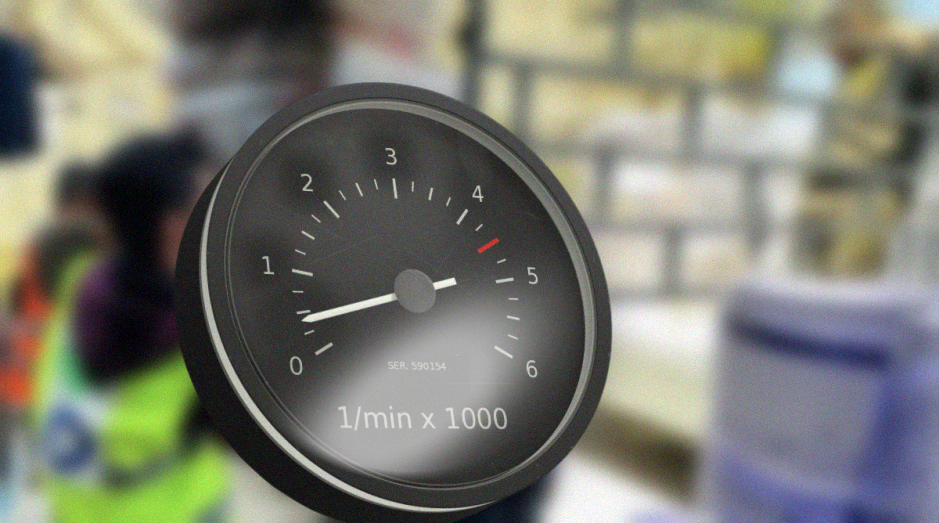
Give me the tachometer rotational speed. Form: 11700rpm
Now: 375rpm
